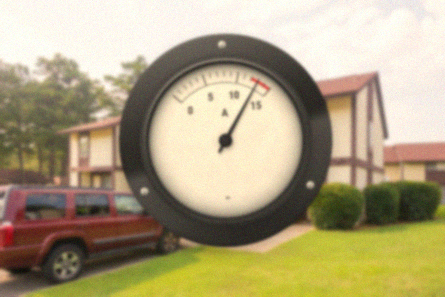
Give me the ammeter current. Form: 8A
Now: 13A
